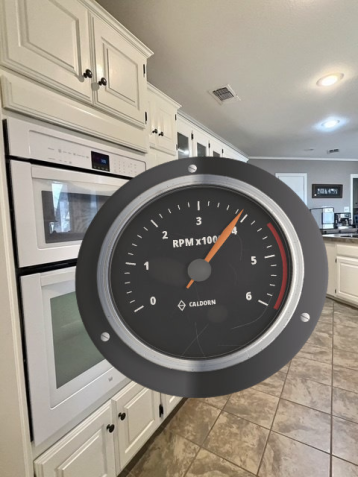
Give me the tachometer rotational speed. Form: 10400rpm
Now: 3900rpm
